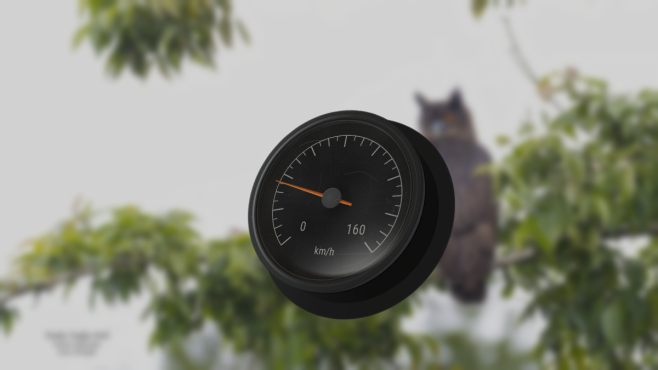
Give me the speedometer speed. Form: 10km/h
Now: 35km/h
